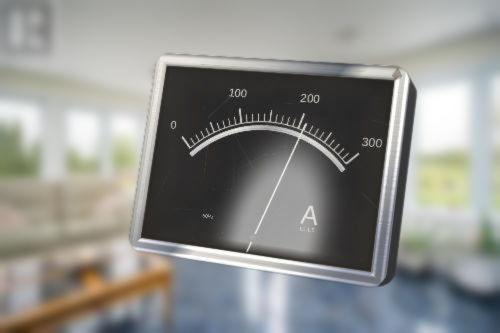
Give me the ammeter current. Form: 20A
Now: 210A
